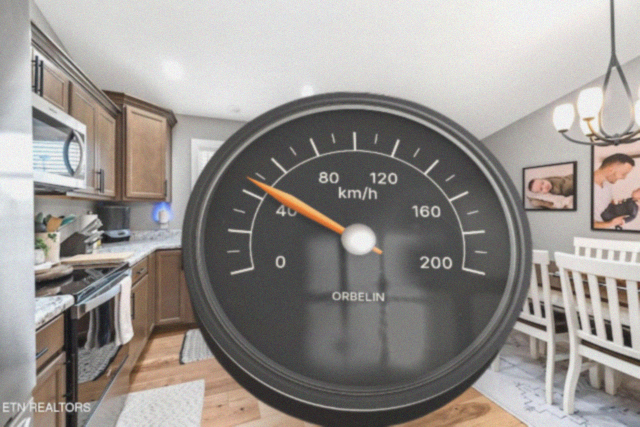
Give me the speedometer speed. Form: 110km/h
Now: 45km/h
